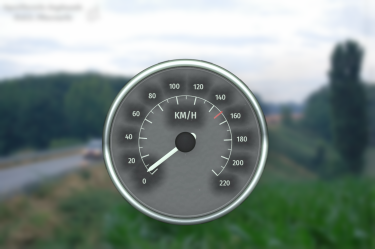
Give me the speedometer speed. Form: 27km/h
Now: 5km/h
